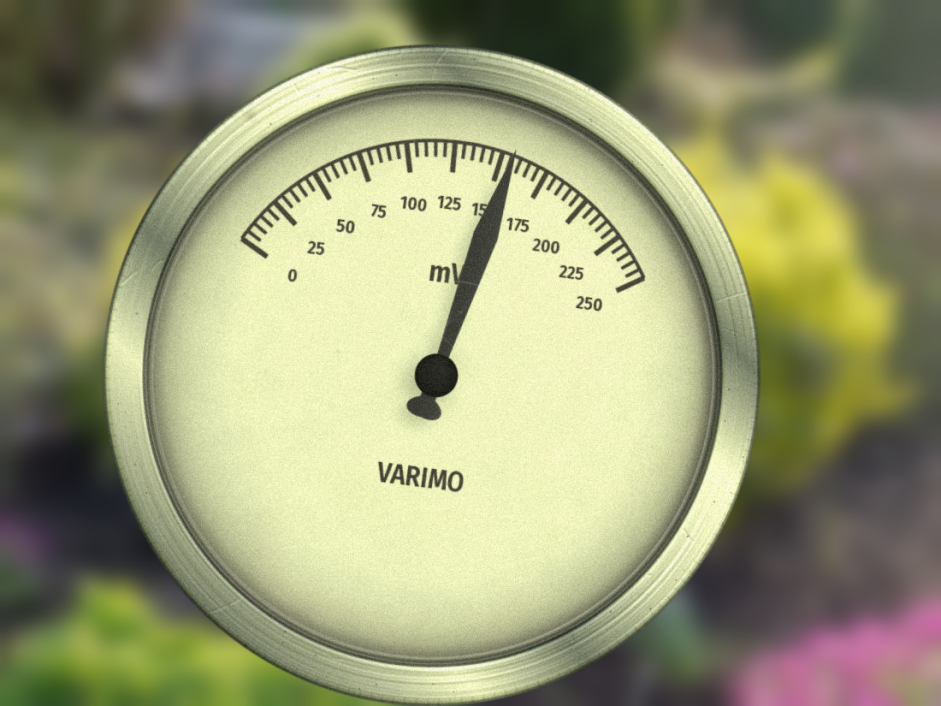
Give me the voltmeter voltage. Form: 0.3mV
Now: 155mV
